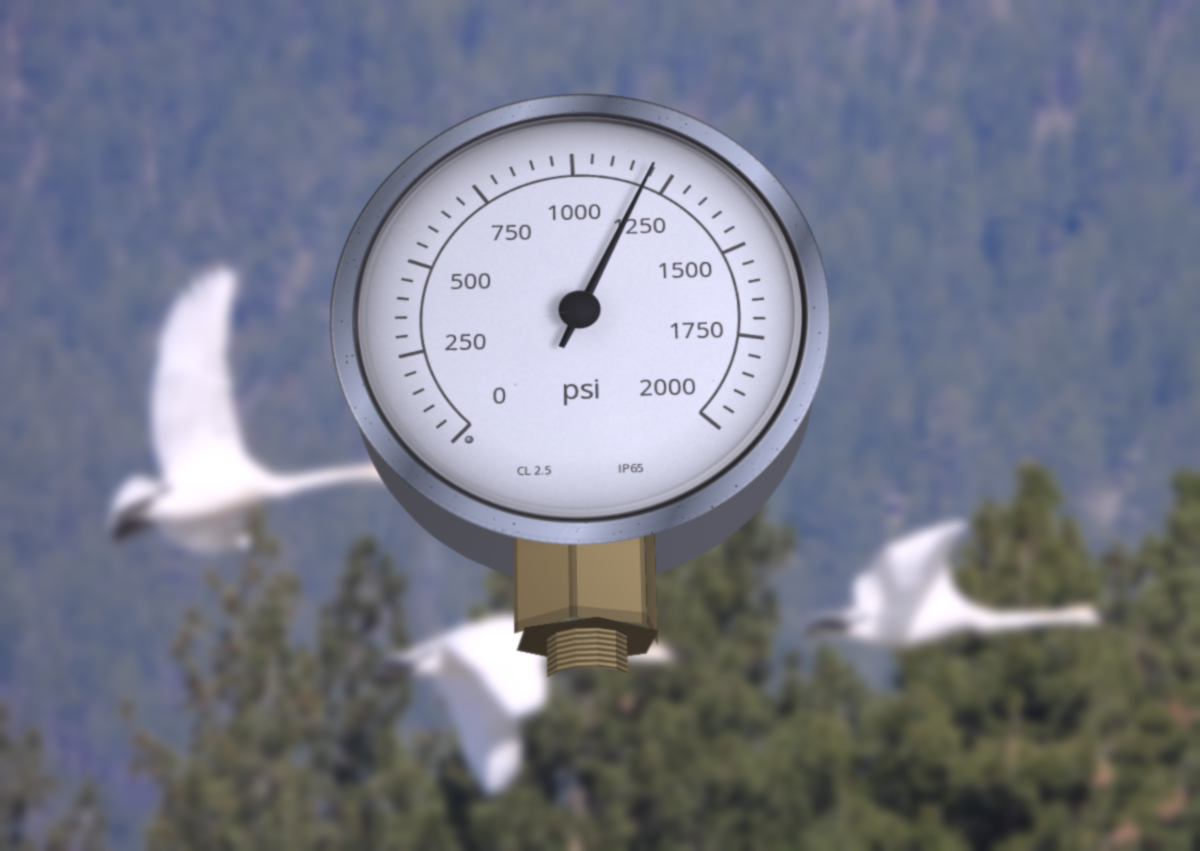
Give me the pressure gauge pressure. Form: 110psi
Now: 1200psi
